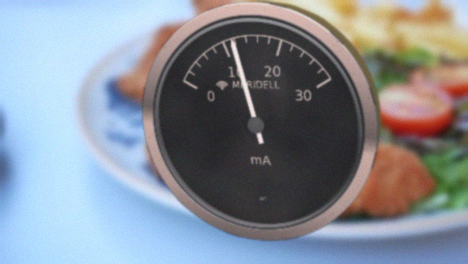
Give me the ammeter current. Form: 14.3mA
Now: 12mA
